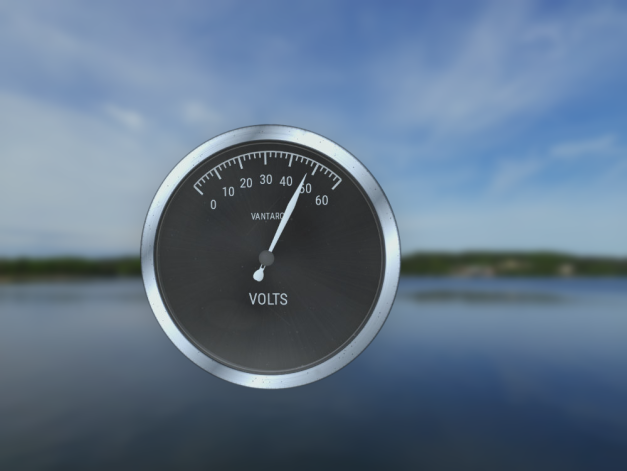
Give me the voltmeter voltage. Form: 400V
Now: 48V
